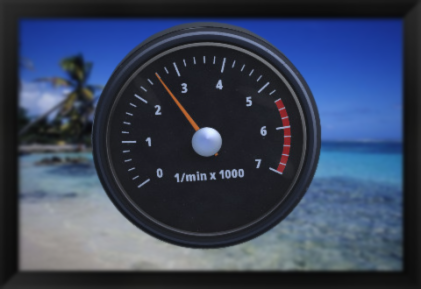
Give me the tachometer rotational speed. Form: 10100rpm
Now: 2600rpm
